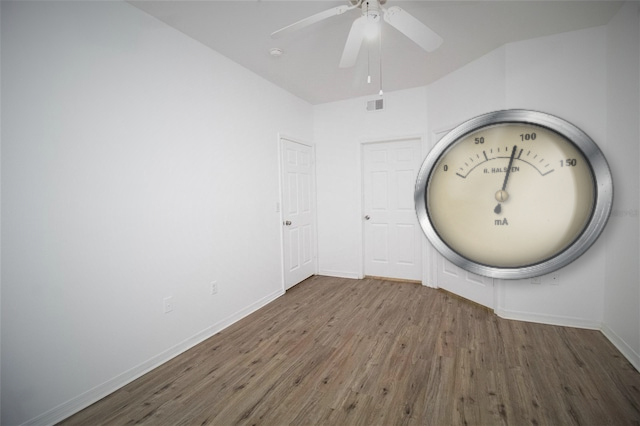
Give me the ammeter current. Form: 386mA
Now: 90mA
